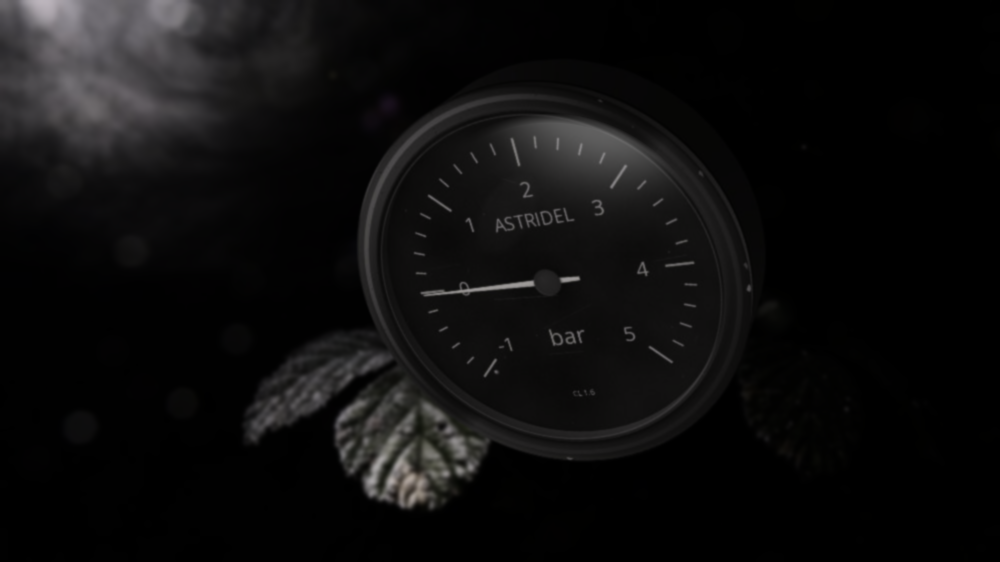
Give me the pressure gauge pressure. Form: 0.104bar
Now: 0bar
